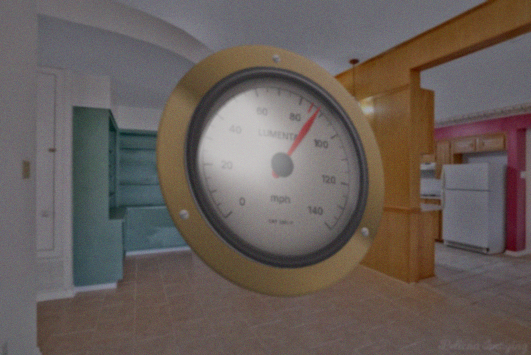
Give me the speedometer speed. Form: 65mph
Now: 87.5mph
